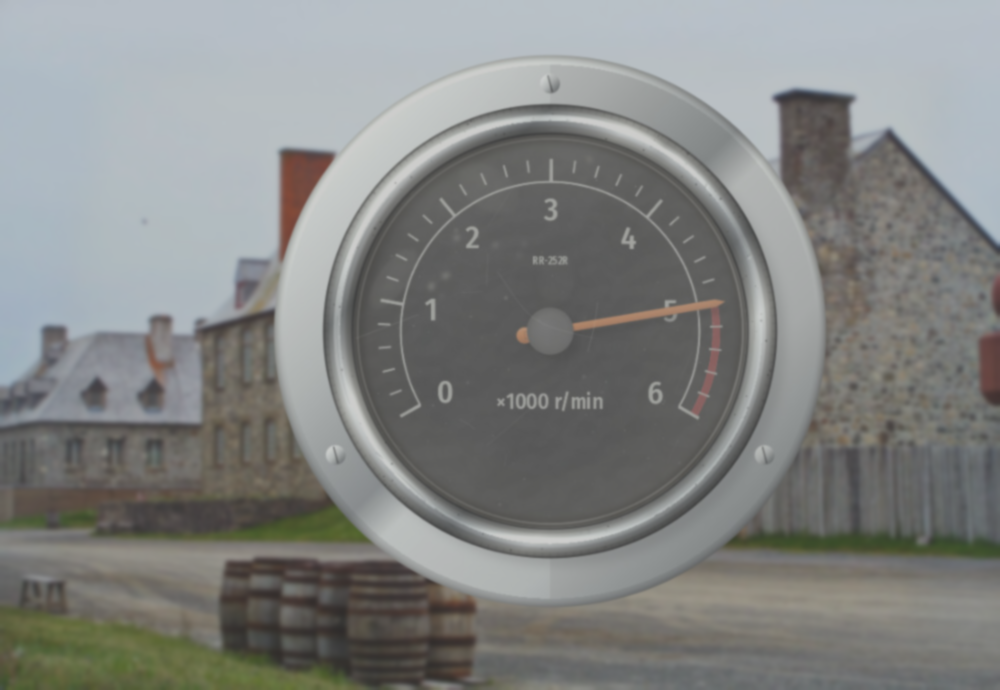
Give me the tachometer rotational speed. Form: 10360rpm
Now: 5000rpm
